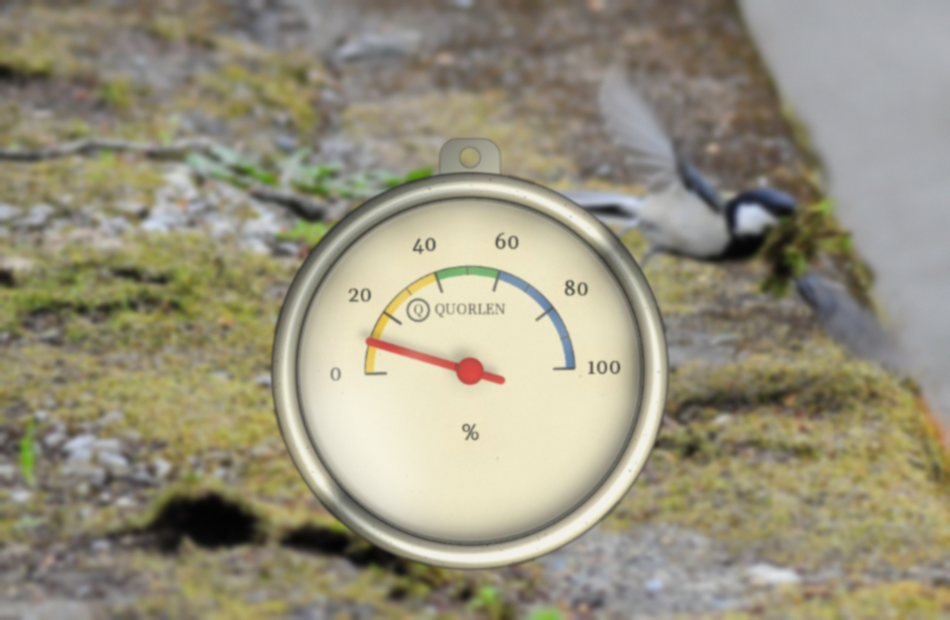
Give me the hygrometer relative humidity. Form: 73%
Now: 10%
